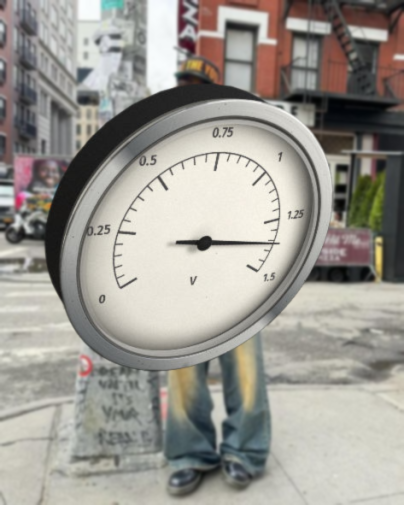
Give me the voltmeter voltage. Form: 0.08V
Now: 1.35V
